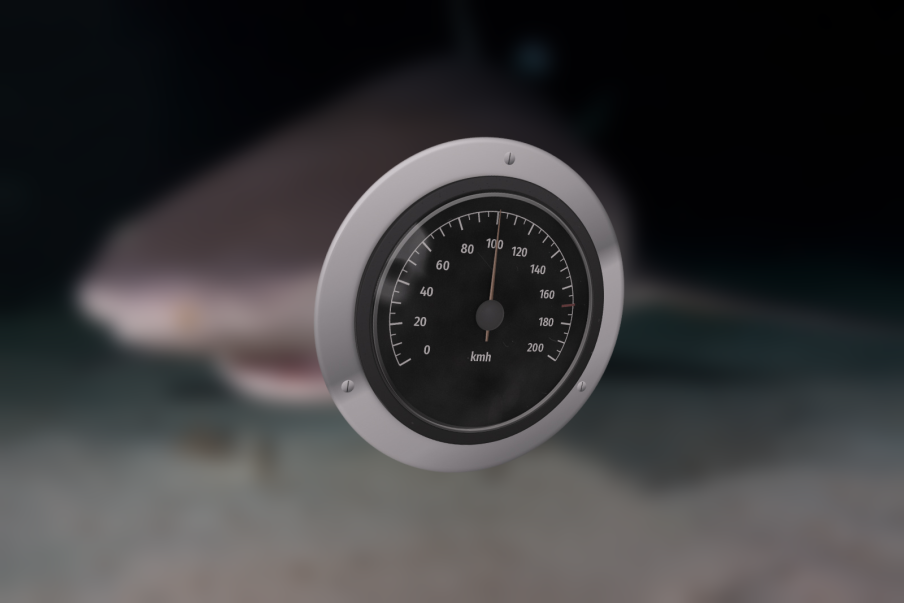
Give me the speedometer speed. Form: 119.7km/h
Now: 100km/h
